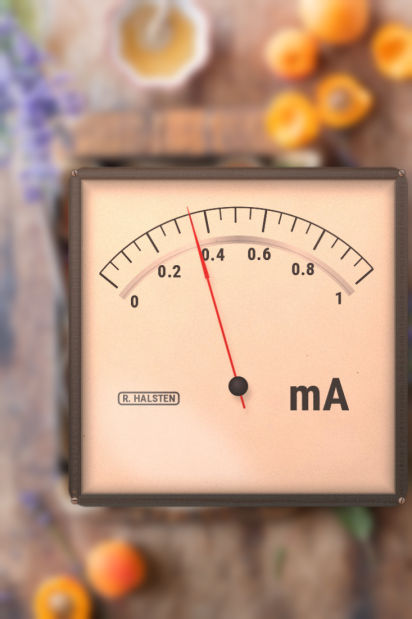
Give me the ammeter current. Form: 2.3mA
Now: 0.35mA
